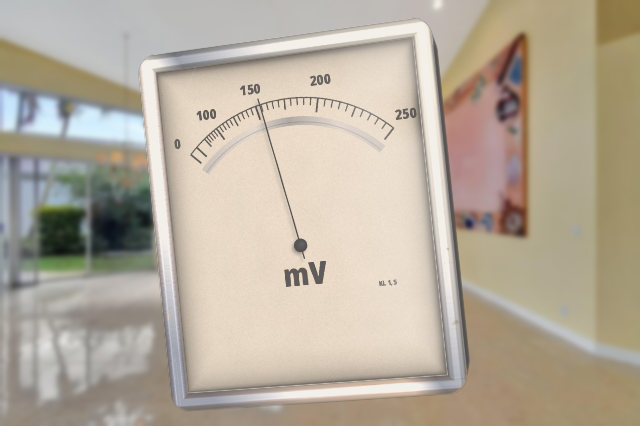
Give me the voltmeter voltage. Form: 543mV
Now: 155mV
